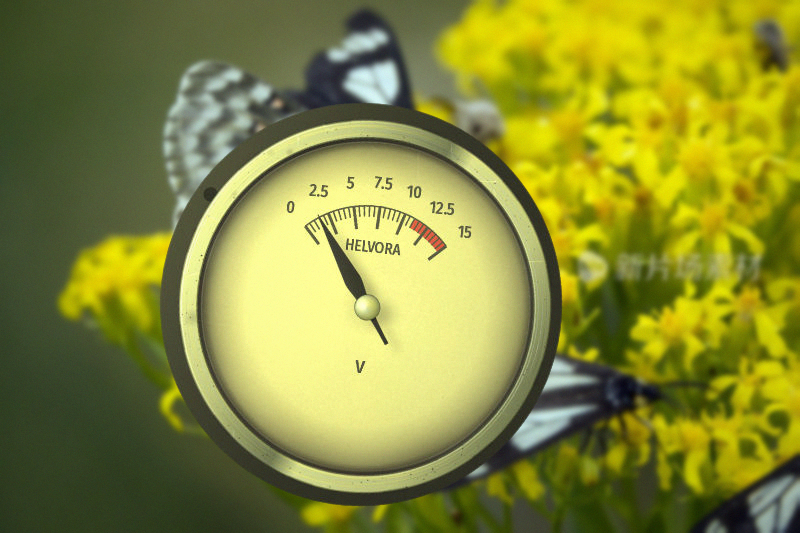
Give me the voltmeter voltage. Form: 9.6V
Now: 1.5V
